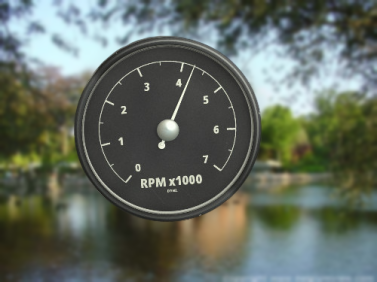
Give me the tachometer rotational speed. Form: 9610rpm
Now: 4250rpm
